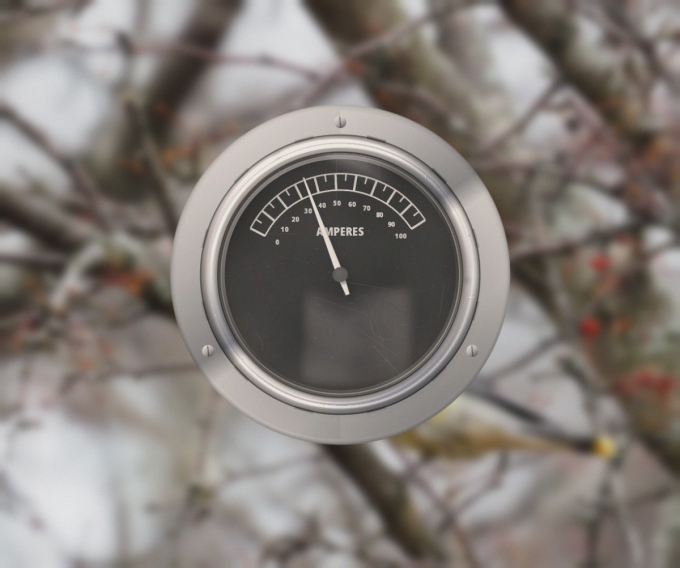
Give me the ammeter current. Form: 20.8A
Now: 35A
